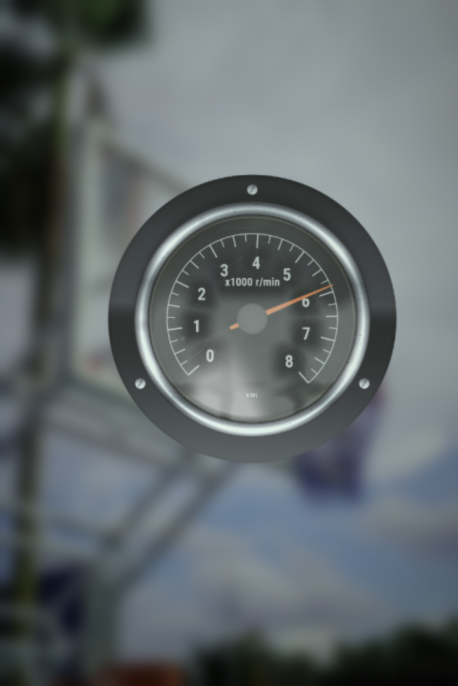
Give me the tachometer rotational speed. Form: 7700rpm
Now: 5875rpm
